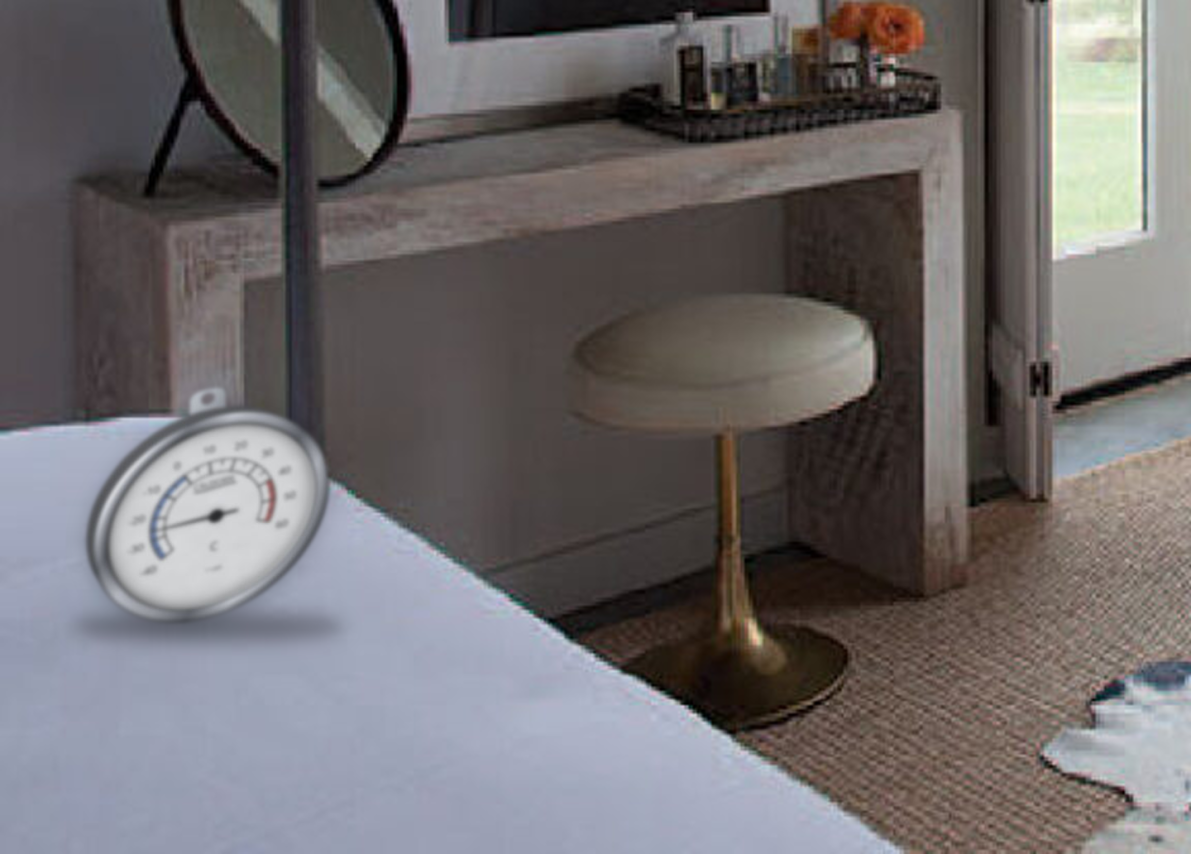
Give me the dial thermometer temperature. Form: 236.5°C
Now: -25°C
